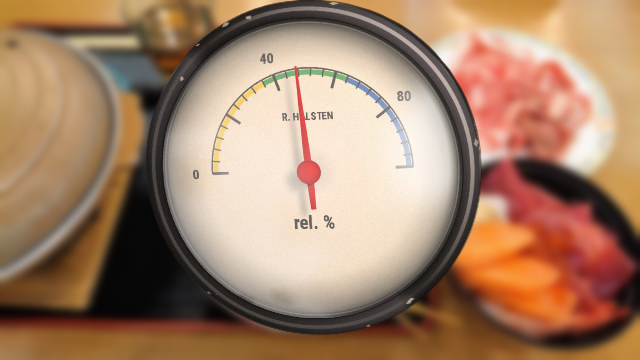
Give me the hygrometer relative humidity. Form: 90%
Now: 48%
